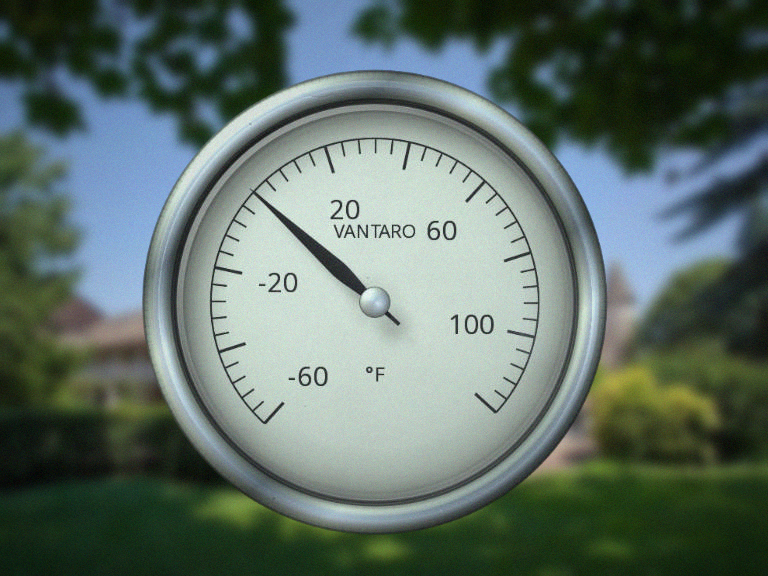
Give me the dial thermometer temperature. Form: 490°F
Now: 0°F
